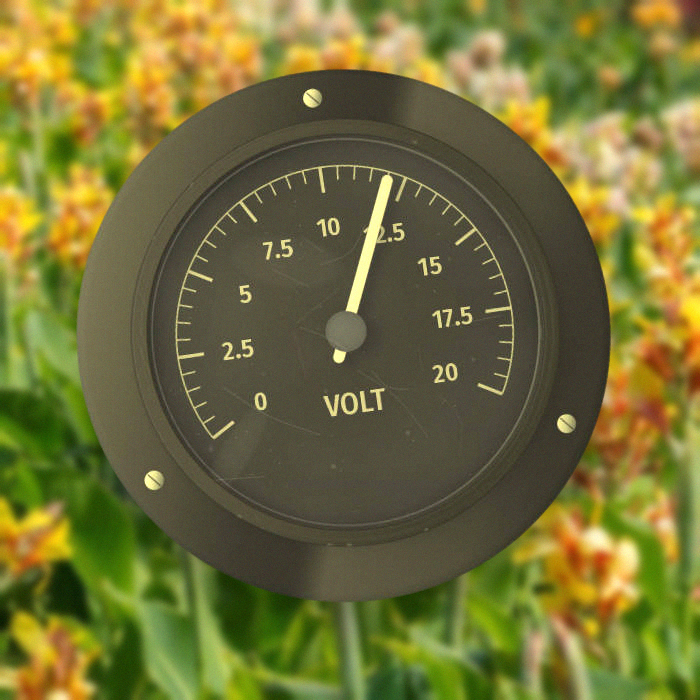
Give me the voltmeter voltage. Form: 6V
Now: 12V
